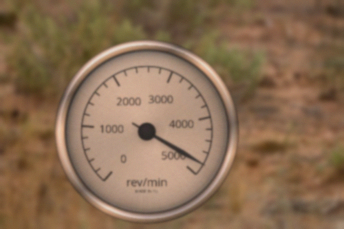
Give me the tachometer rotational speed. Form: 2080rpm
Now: 4800rpm
